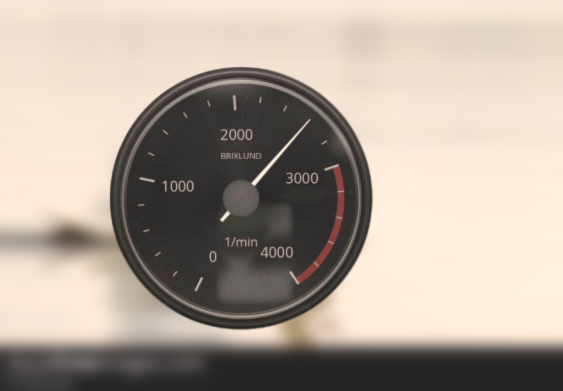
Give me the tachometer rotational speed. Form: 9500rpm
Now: 2600rpm
